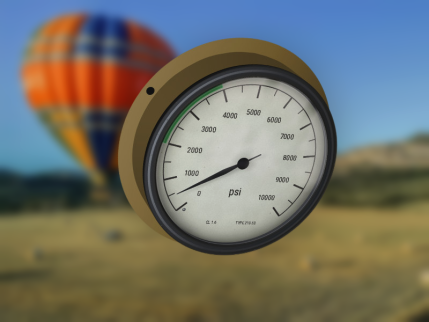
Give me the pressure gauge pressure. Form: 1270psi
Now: 500psi
